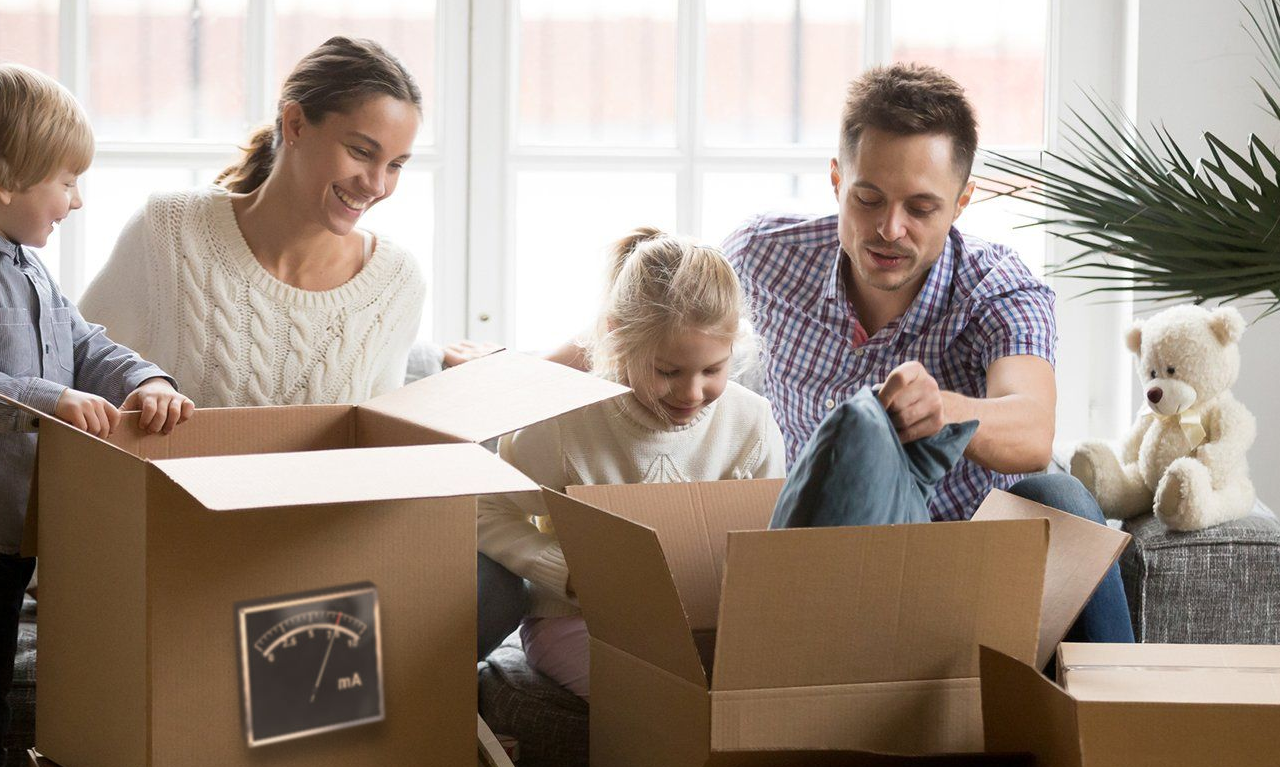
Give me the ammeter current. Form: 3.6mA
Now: 7.5mA
